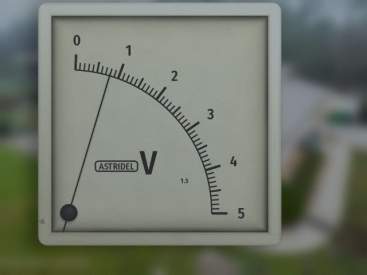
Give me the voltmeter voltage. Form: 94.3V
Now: 0.8V
